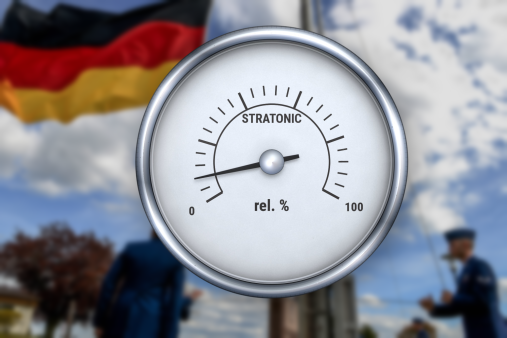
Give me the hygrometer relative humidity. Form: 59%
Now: 8%
